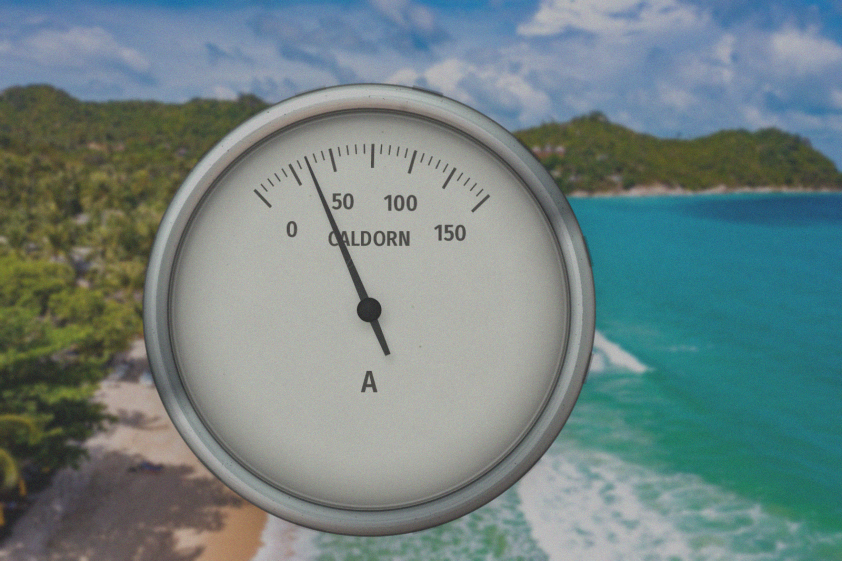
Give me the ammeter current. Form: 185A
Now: 35A
